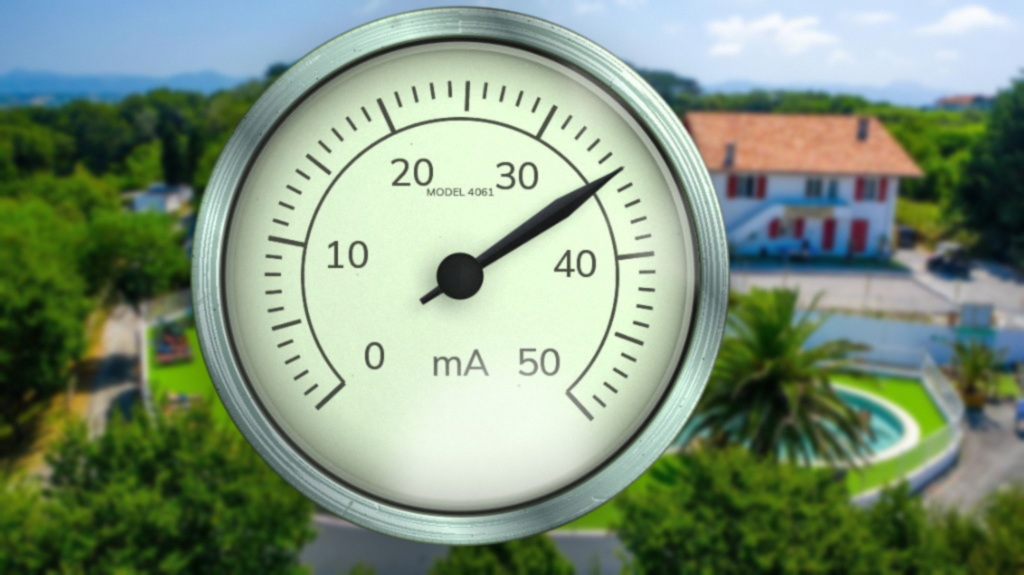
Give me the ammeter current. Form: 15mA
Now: 35mA
